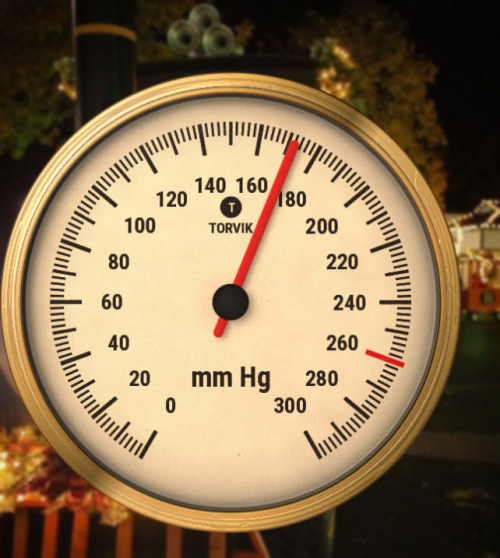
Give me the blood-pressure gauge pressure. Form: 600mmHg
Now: 172mmHg
